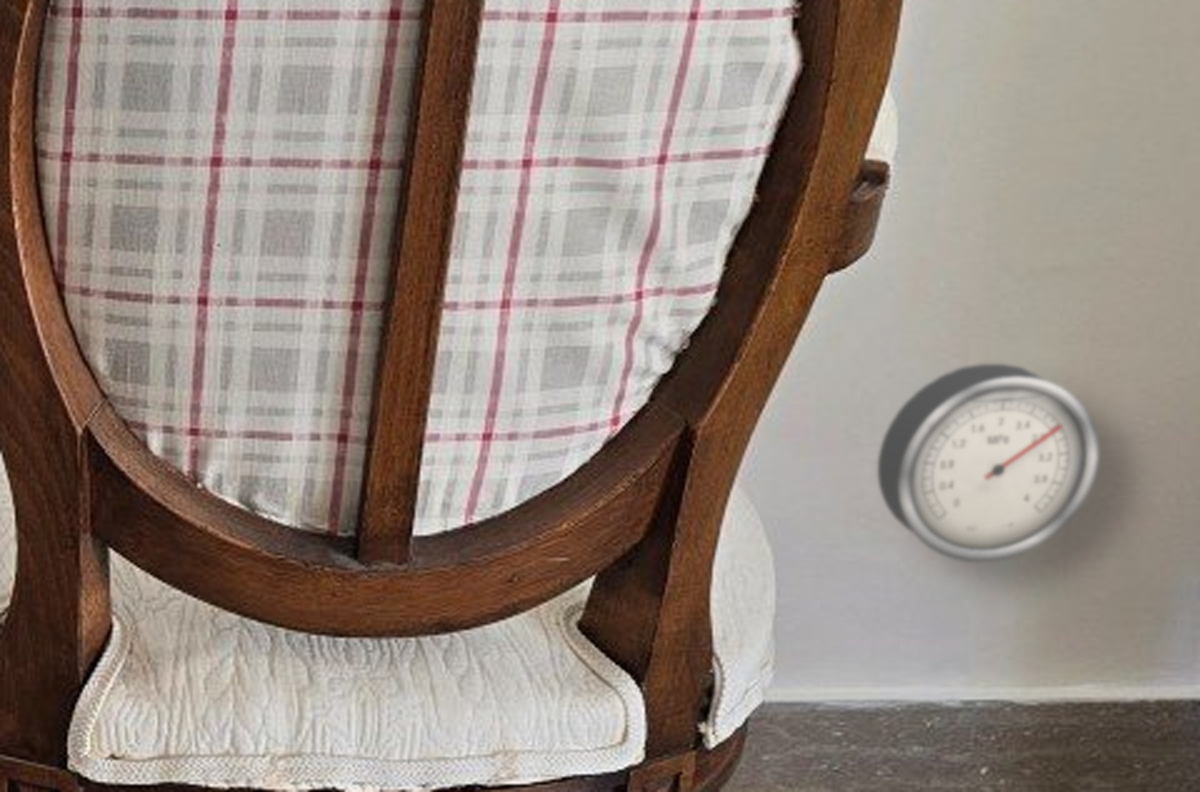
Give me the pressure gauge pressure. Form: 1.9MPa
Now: 2.8MPa
